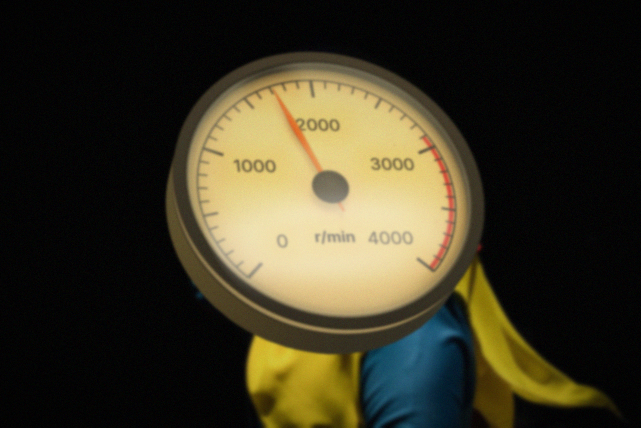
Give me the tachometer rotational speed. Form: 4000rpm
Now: 1700rpm
